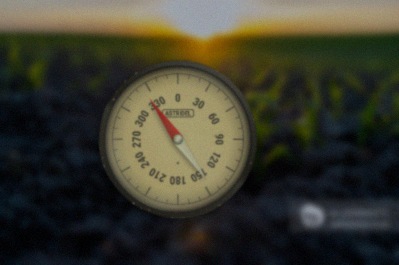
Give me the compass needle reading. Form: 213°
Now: 325°
